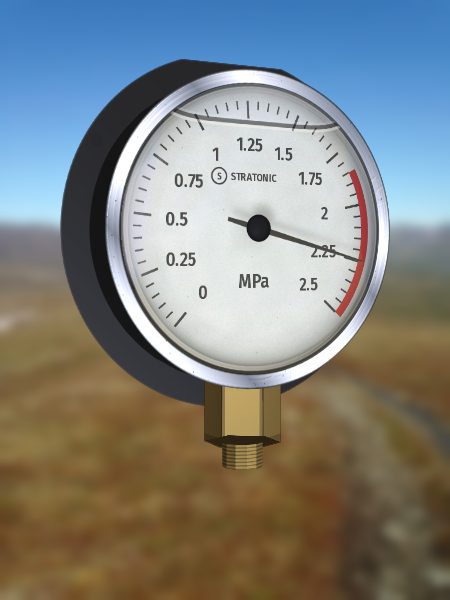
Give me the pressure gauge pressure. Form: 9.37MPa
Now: 2.25MPa
